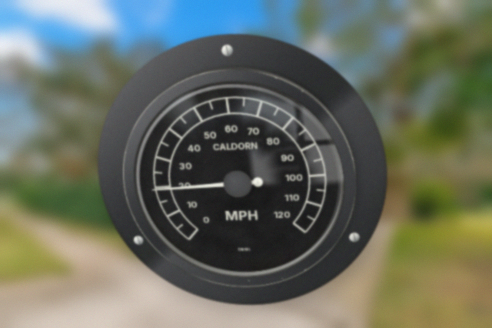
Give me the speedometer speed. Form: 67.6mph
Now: 20mph
